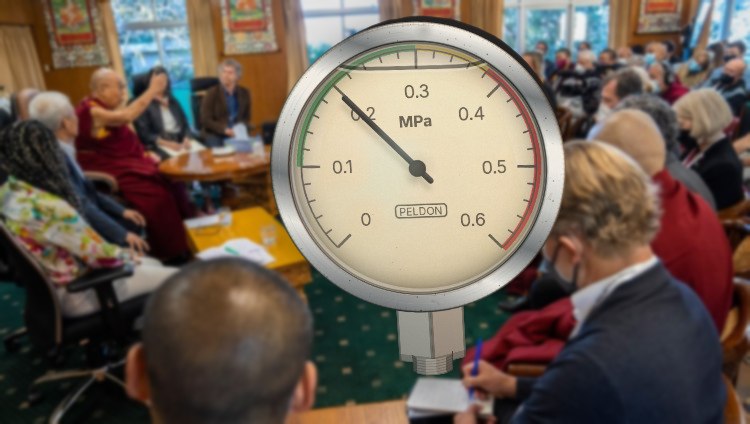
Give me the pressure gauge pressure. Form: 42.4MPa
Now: 0.2MPa
